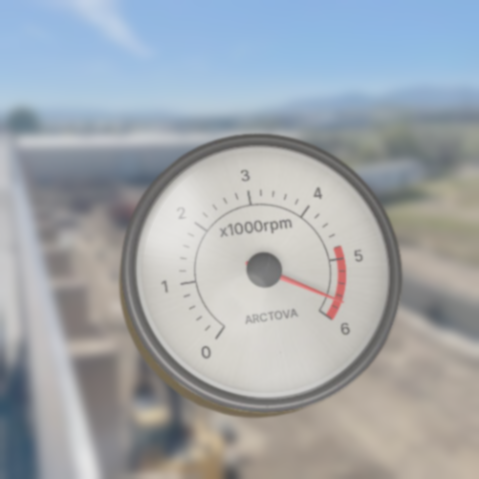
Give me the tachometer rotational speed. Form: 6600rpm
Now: 5700rpm
